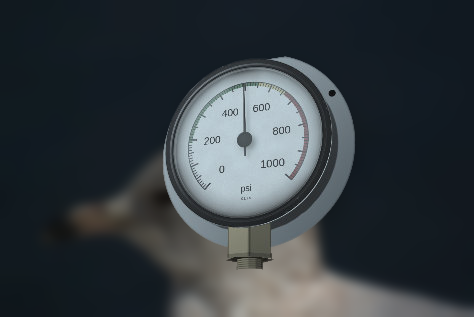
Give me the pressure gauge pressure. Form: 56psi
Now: 500psi
